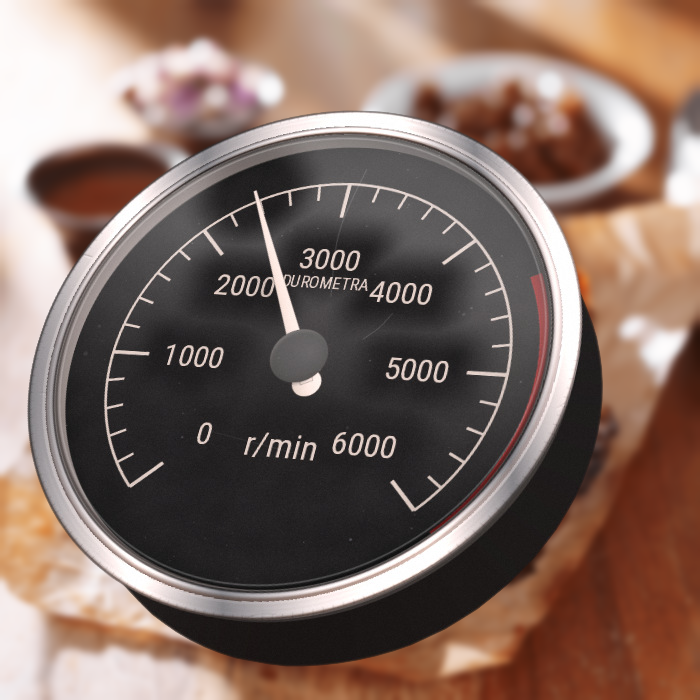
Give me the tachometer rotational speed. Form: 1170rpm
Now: 2400rpm
